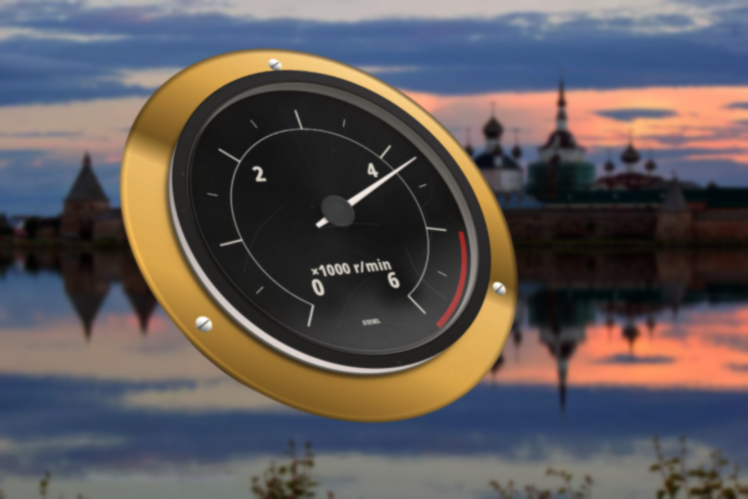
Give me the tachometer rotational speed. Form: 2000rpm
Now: 4250rpm
